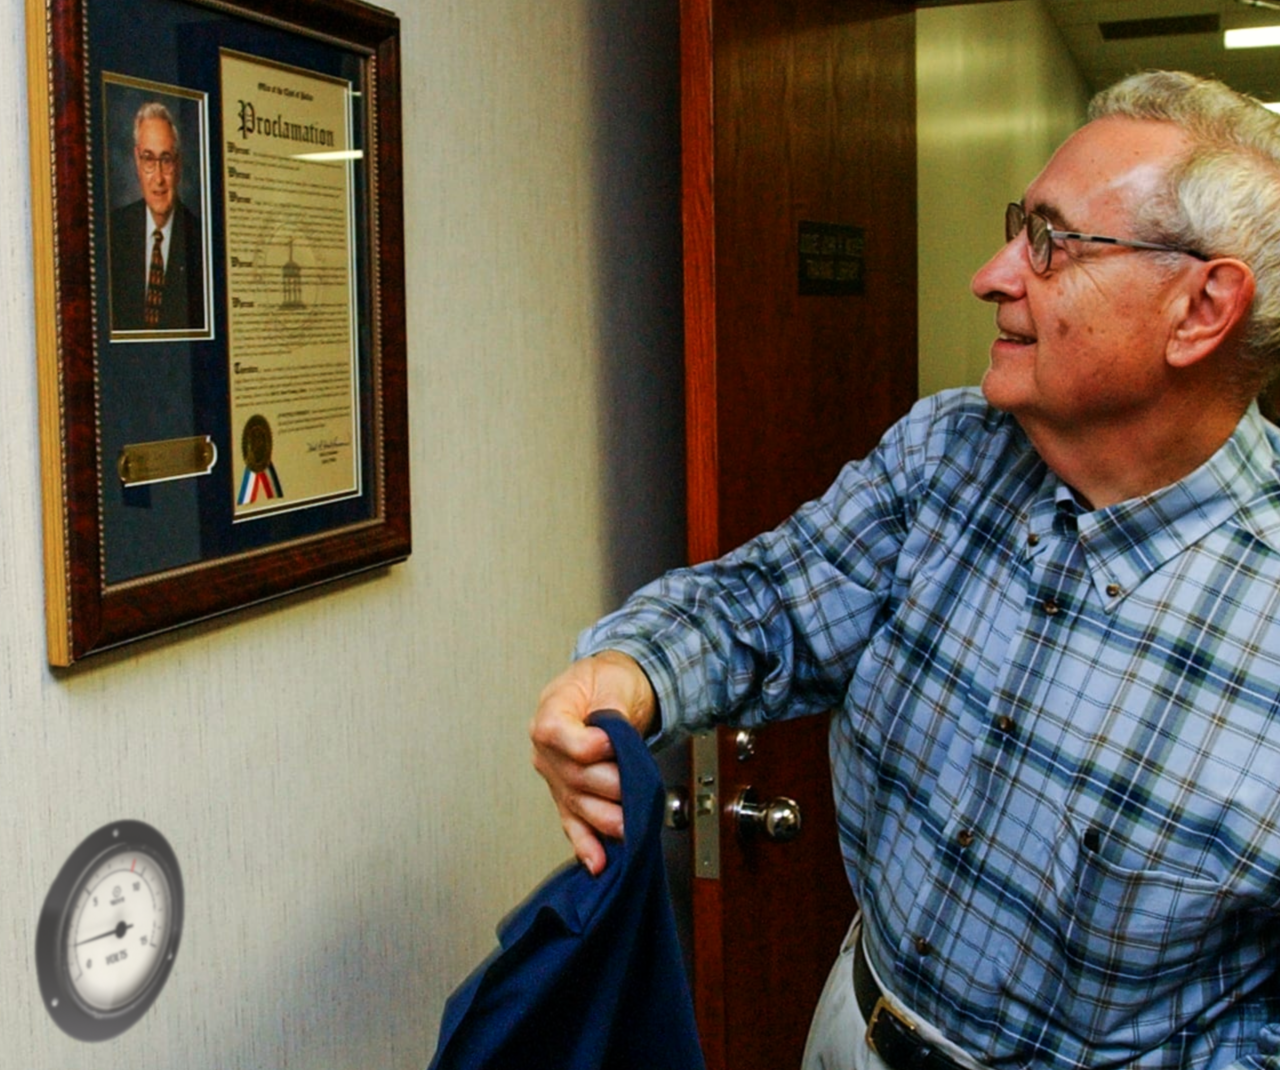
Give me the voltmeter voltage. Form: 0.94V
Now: 2V
